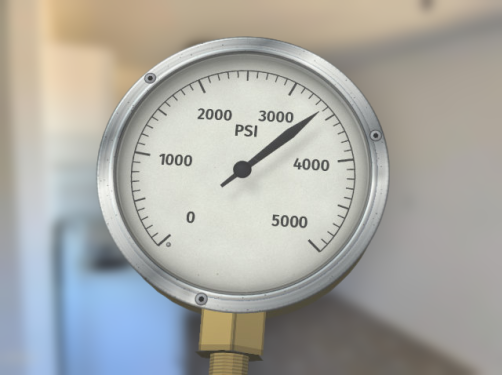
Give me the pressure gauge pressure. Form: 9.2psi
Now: 3400psi
